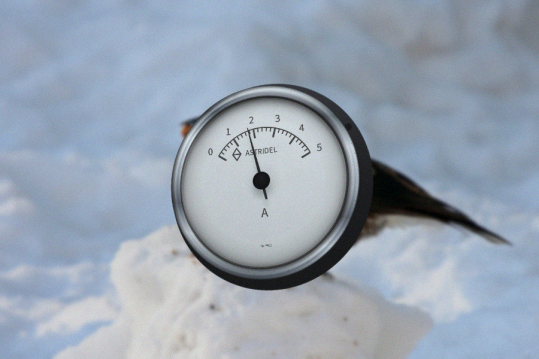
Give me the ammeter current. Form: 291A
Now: 1.8A
